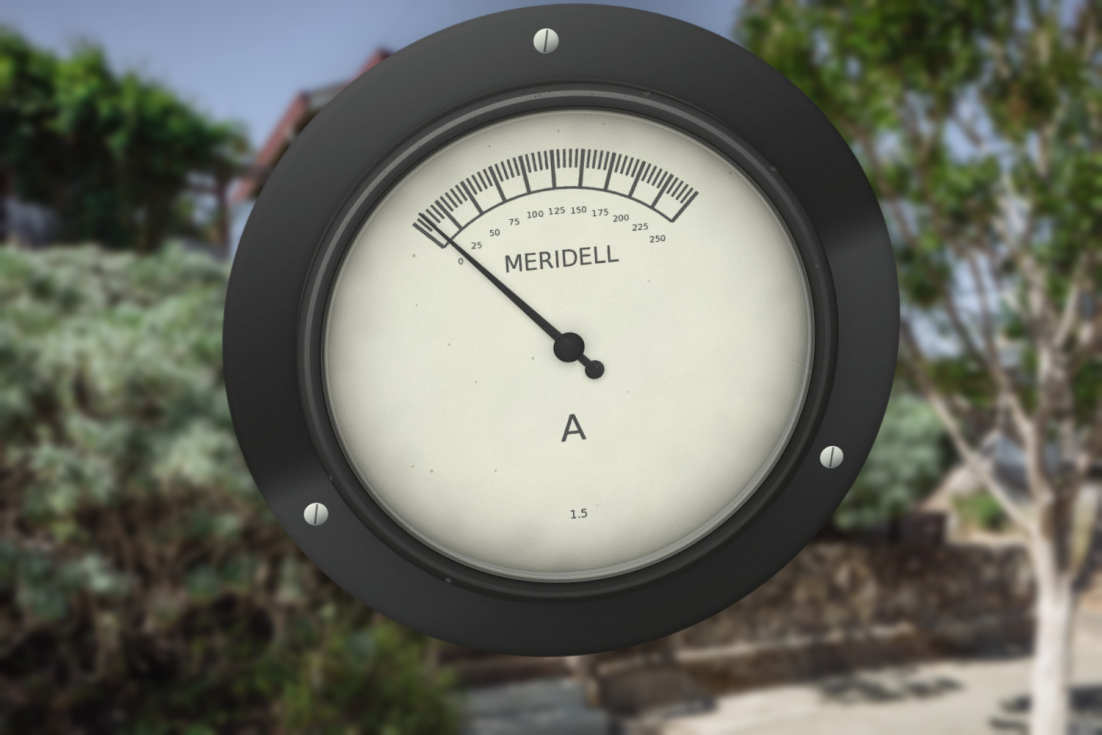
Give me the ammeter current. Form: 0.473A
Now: 10A
